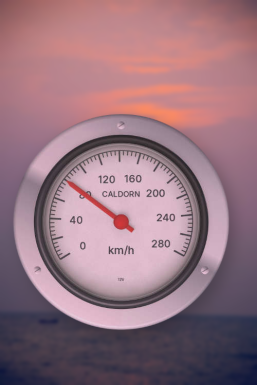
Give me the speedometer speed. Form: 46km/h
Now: 80km/h
